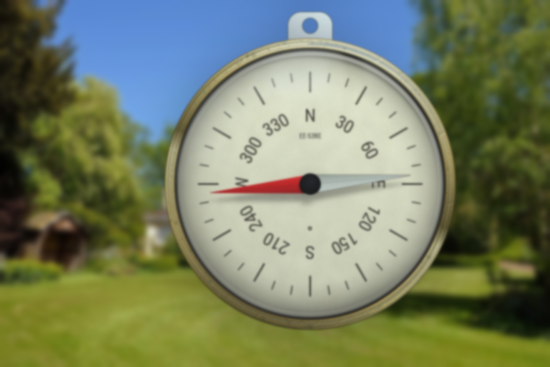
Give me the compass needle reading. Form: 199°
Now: 265°
